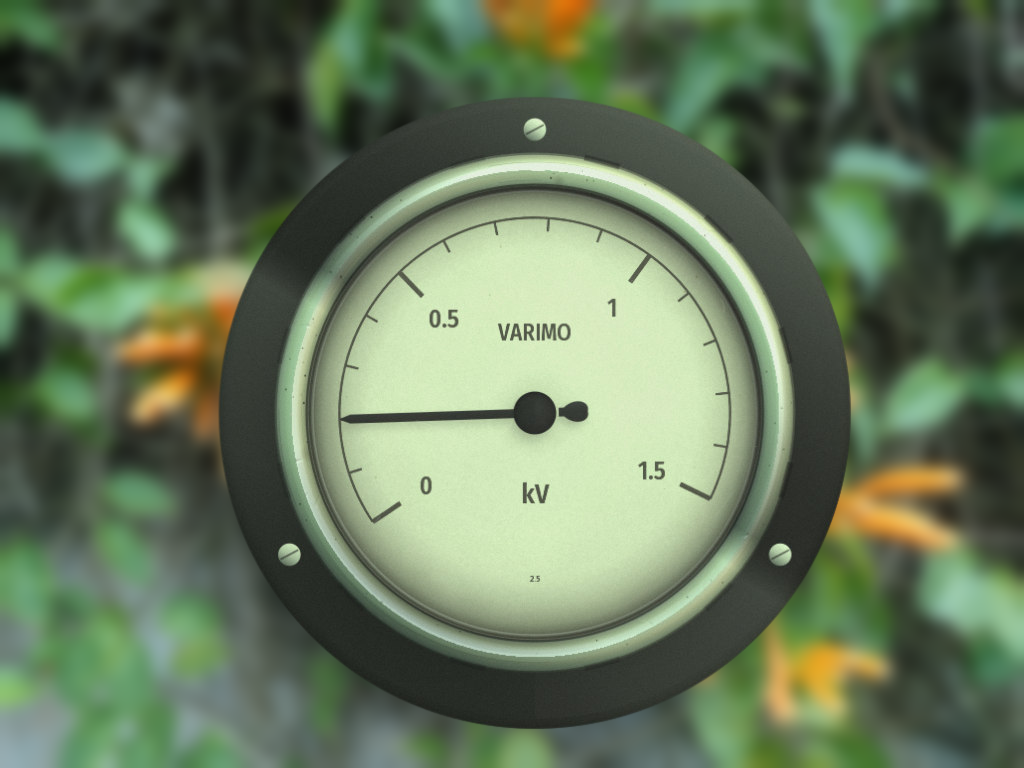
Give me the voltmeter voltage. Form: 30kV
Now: 0.2kV
